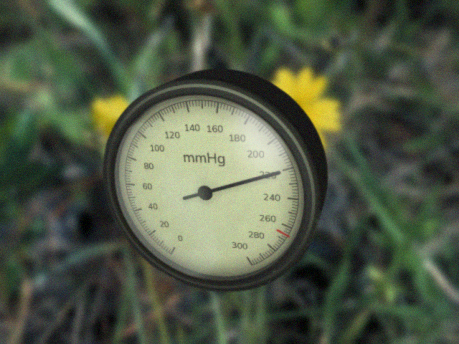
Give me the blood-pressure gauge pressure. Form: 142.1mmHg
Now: 220mmHg
